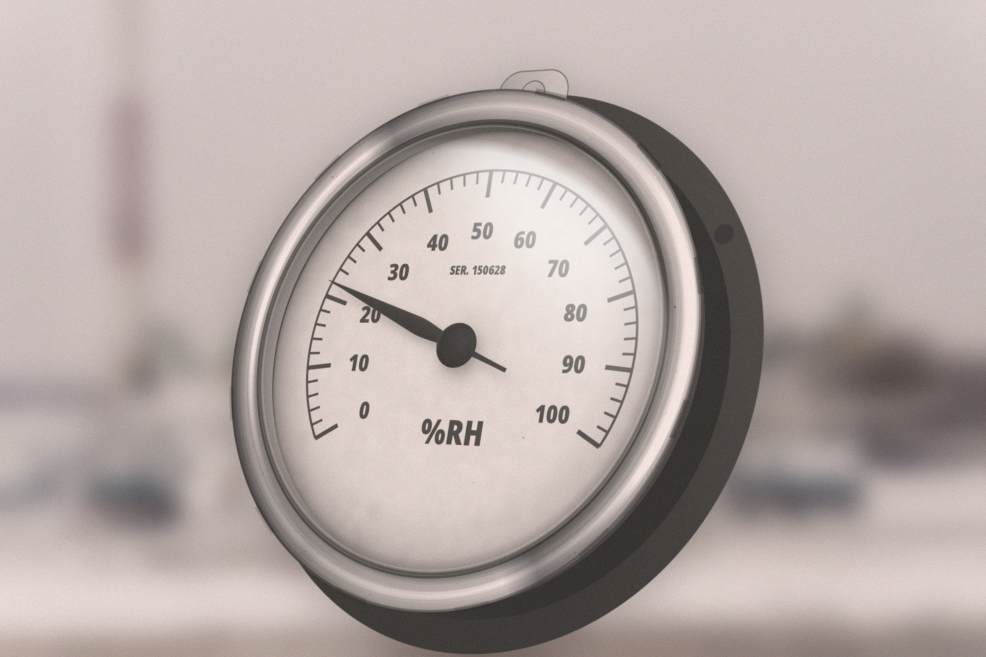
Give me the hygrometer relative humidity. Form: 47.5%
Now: 22%
